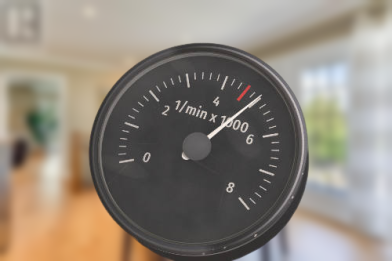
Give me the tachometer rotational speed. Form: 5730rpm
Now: 5000rpm
